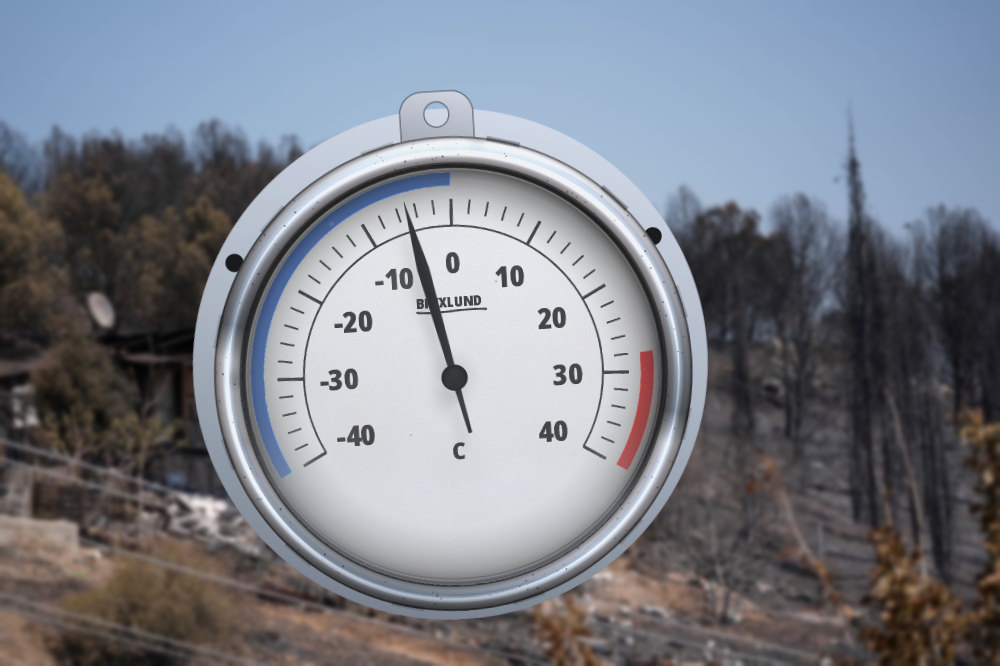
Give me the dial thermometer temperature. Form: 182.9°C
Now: -5°C
